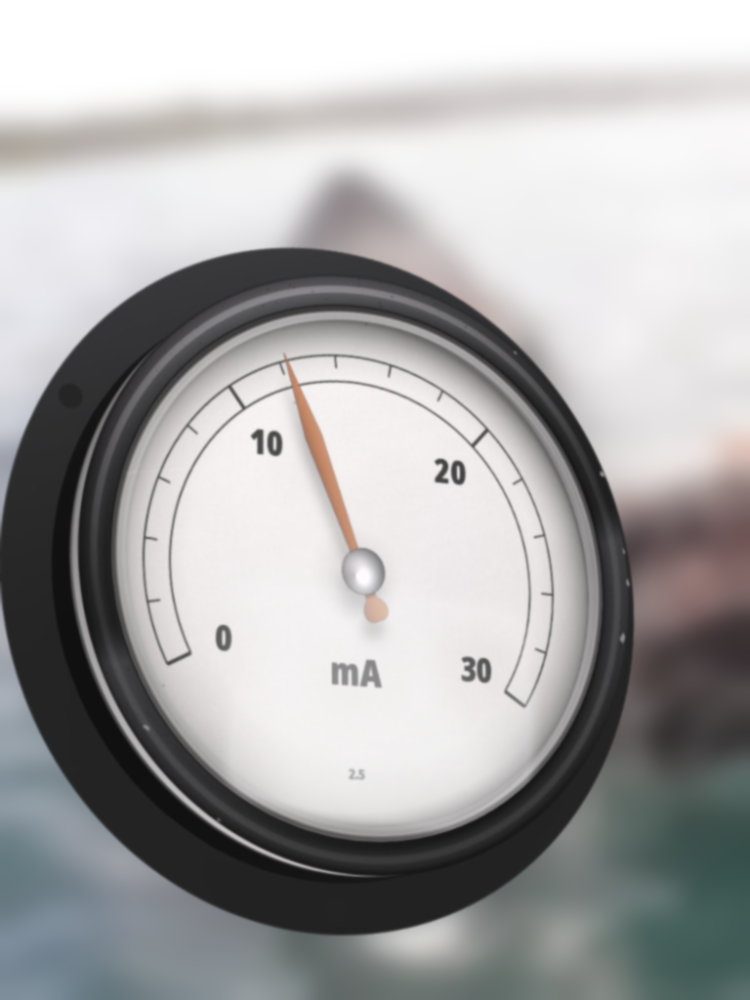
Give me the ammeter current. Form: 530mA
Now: 12mA
